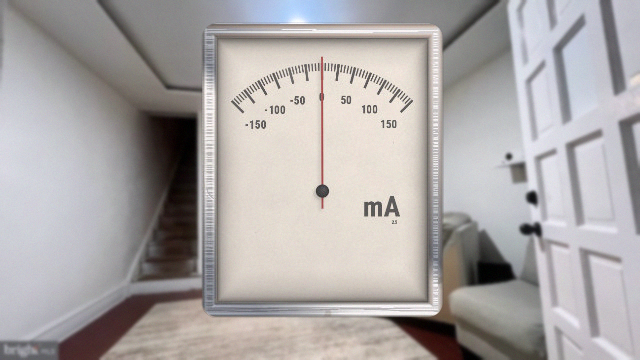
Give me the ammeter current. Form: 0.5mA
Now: 0mA
